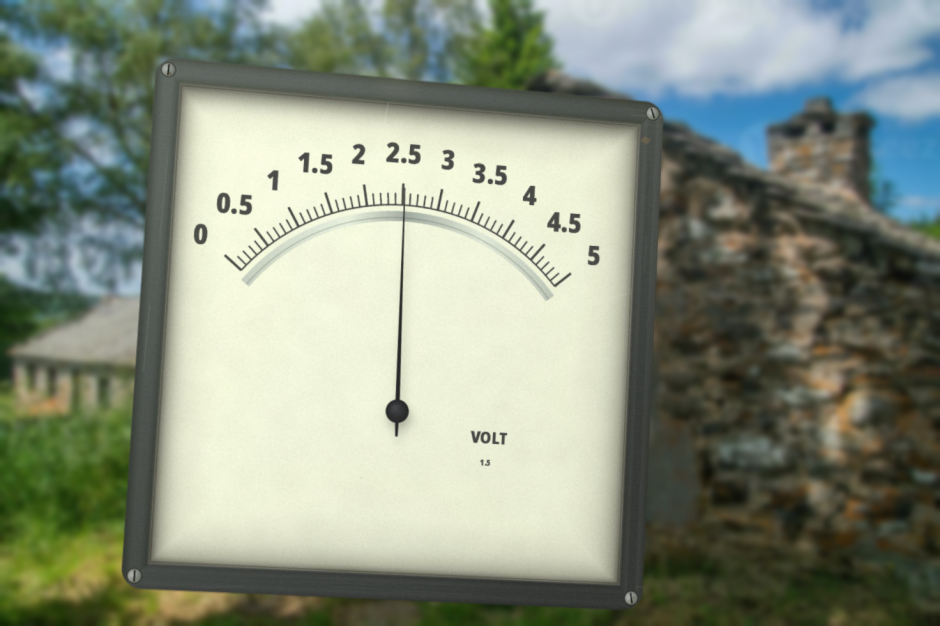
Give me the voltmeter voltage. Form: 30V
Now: 2.5V
